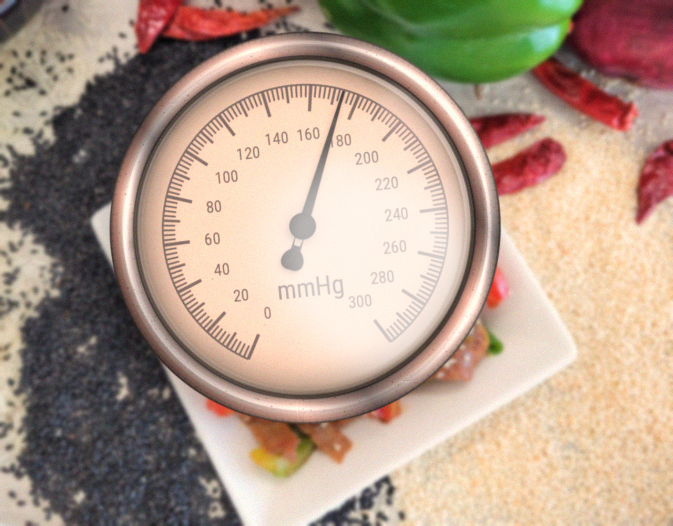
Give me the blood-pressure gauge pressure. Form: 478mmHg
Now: 174mmHg
